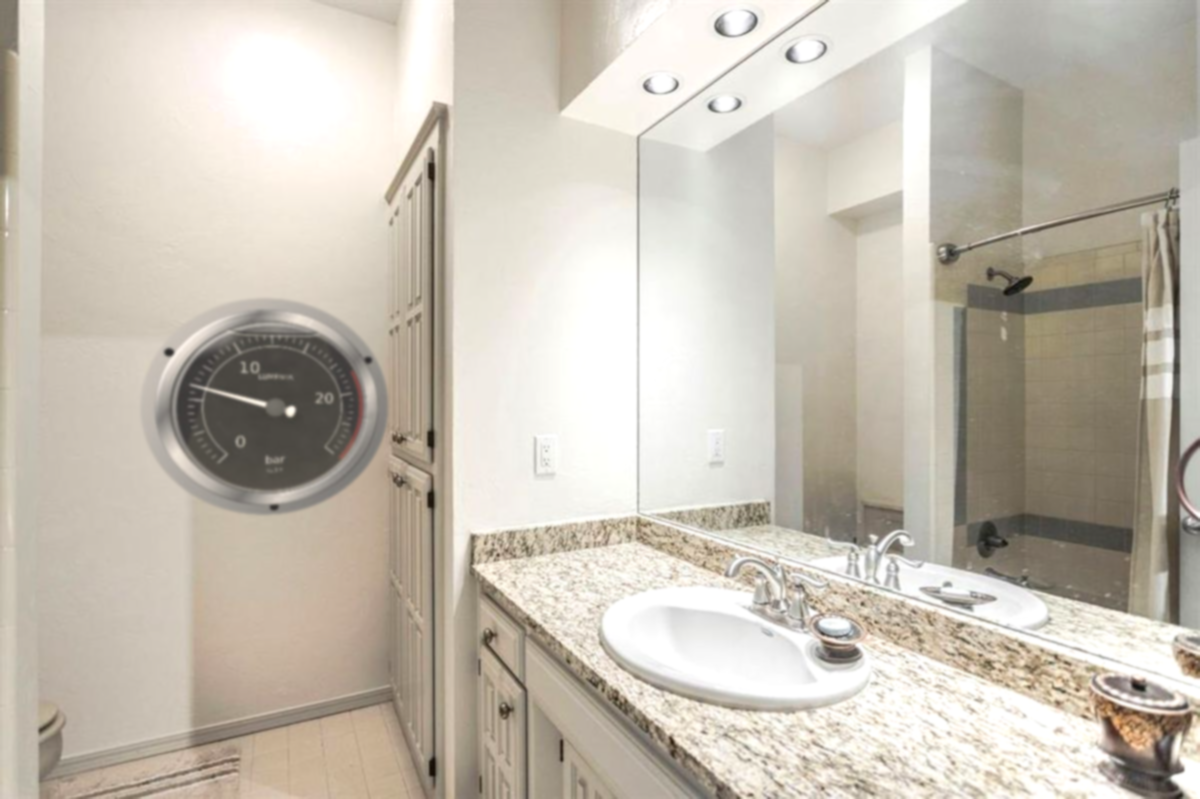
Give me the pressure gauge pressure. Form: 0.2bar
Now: 6bar
